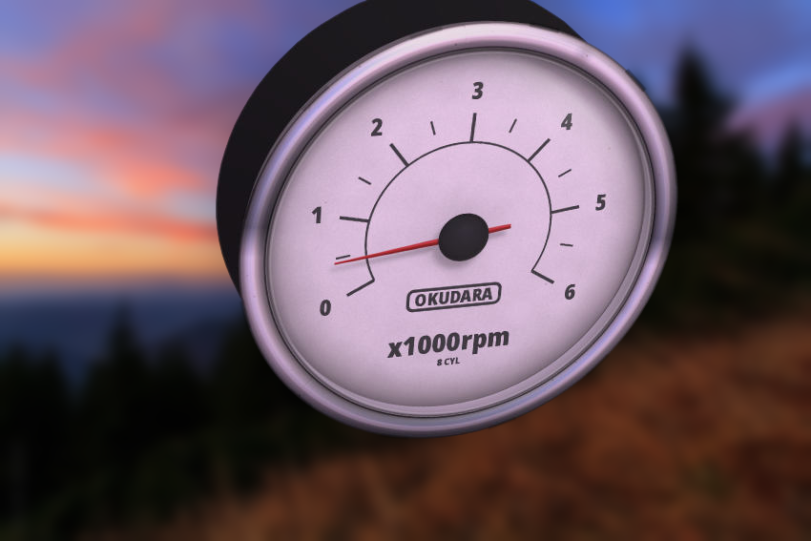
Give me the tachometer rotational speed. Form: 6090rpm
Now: 500rpm
